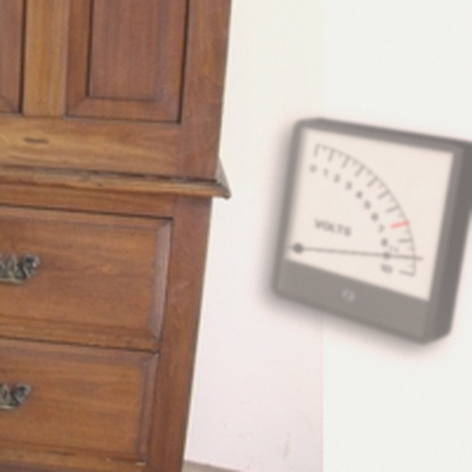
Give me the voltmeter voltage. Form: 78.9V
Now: 9V
